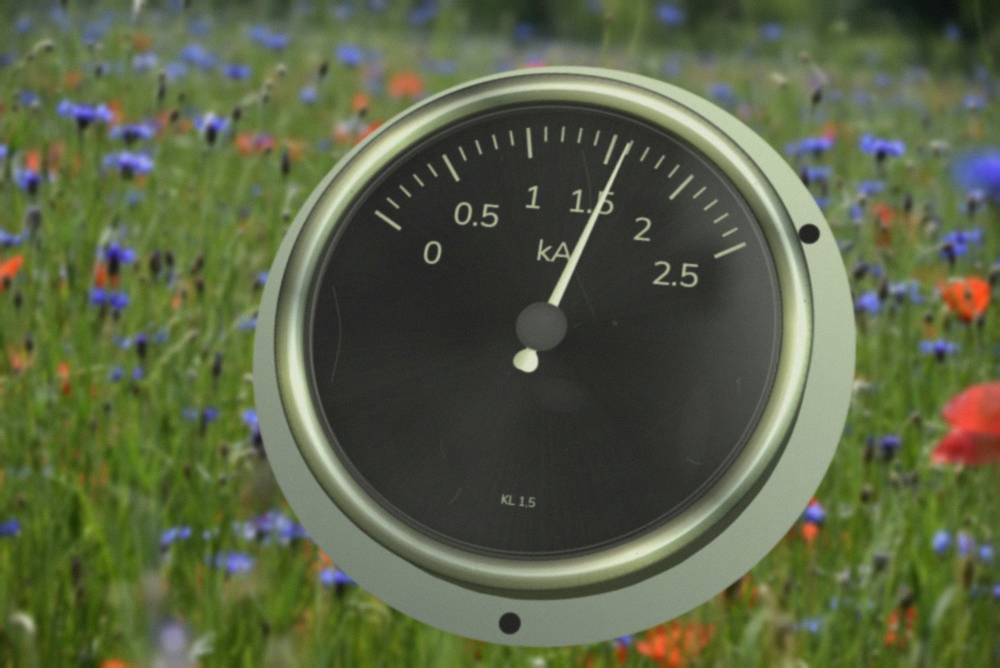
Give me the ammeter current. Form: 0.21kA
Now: 1.6kA
